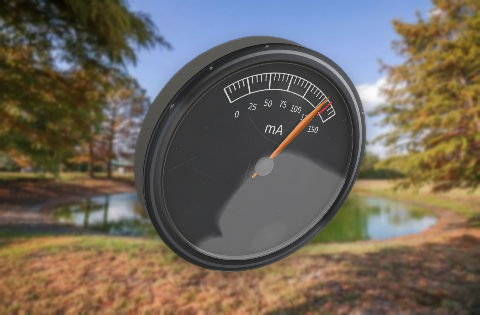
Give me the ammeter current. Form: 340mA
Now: 125mA
